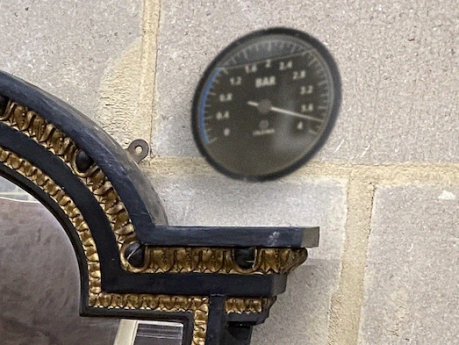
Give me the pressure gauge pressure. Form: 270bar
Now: 3.8bar
